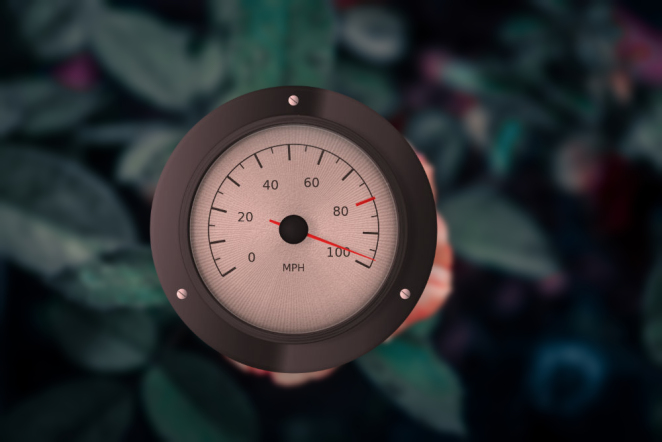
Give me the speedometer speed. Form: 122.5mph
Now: 97.5mph
